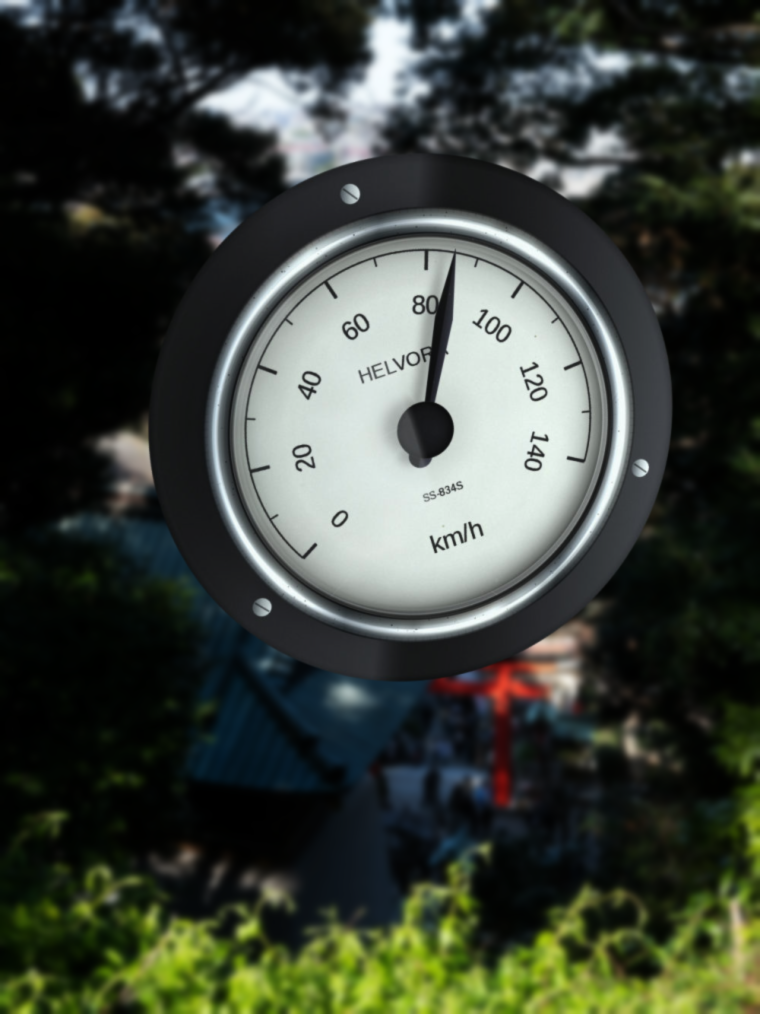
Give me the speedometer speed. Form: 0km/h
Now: 85km/h
